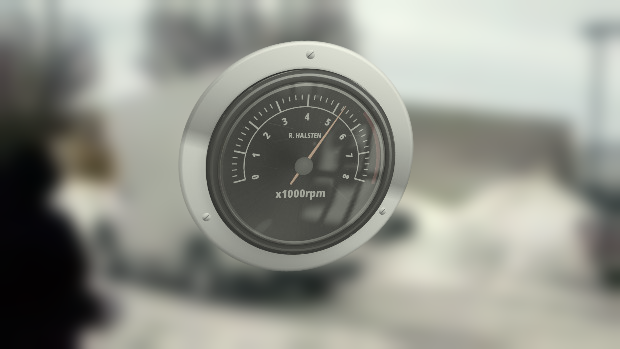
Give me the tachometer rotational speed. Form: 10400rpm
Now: 5200rpm
